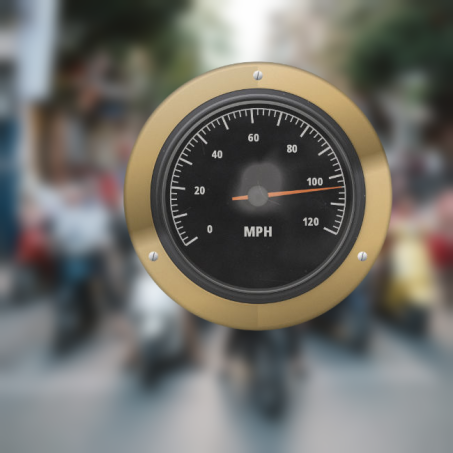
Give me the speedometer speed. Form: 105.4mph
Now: 104mph
